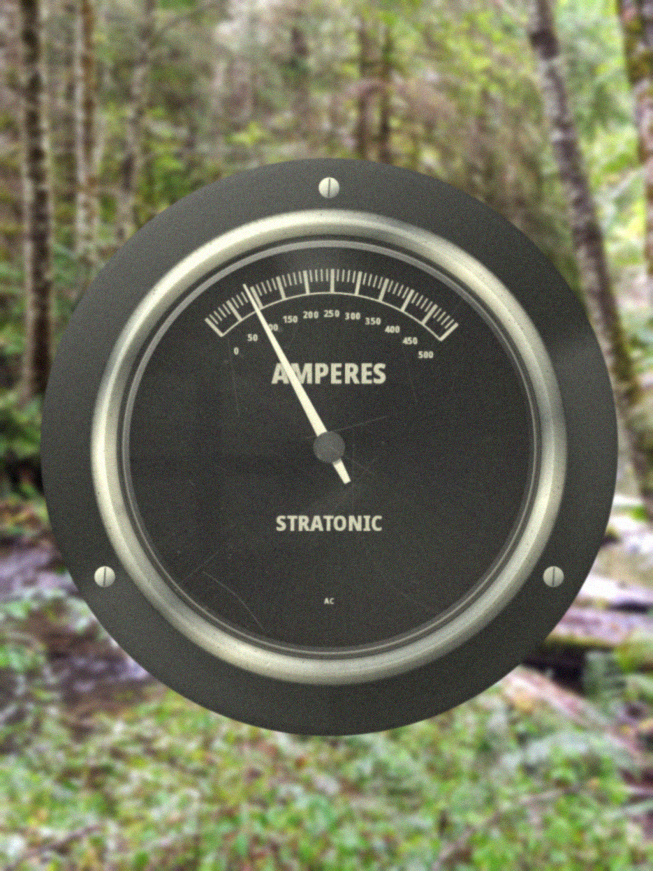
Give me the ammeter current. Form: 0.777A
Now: 90A
